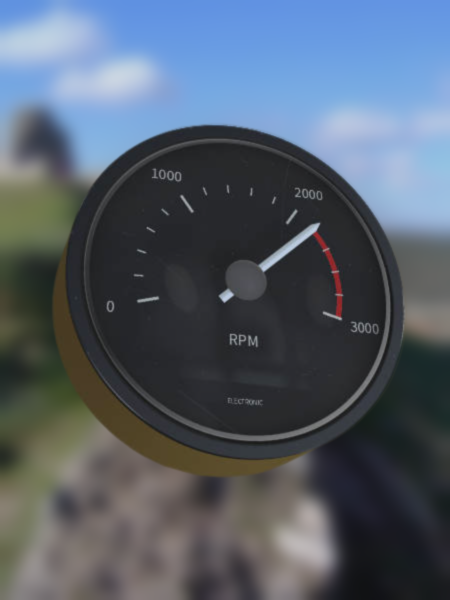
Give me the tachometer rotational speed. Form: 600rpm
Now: 2200rpm
